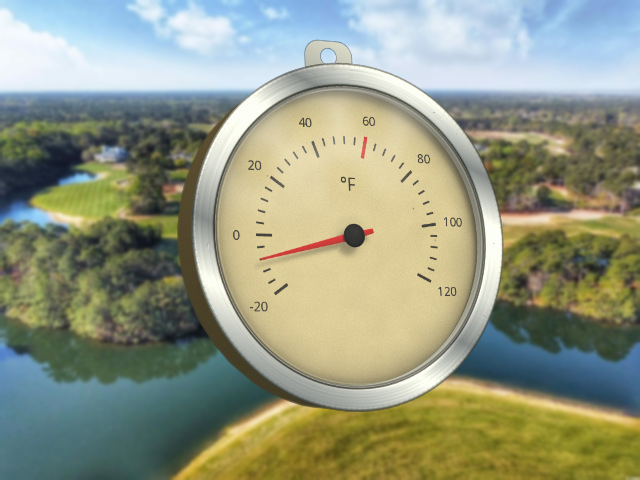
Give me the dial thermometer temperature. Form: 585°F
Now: -8°F
